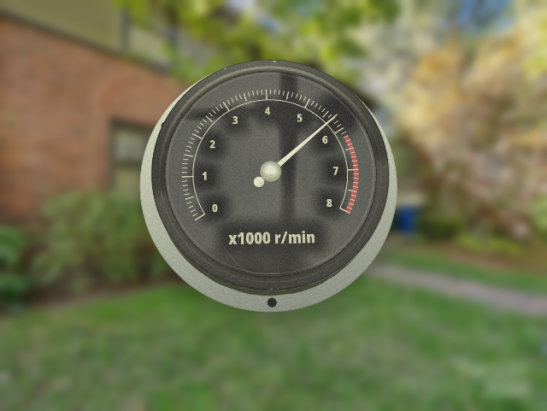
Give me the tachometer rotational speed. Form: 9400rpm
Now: 5700rpm
